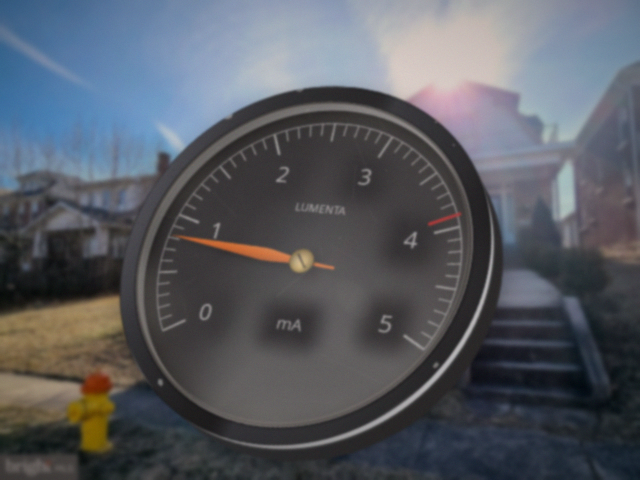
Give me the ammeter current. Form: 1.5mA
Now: 0.8mA
